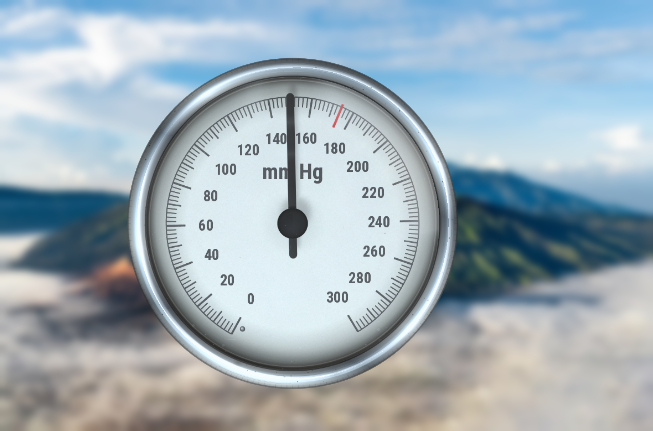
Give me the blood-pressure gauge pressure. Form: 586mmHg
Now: 150mmHg
